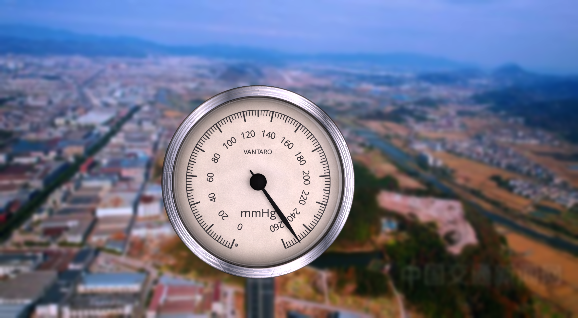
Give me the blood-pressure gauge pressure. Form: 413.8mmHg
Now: 250mmHg
